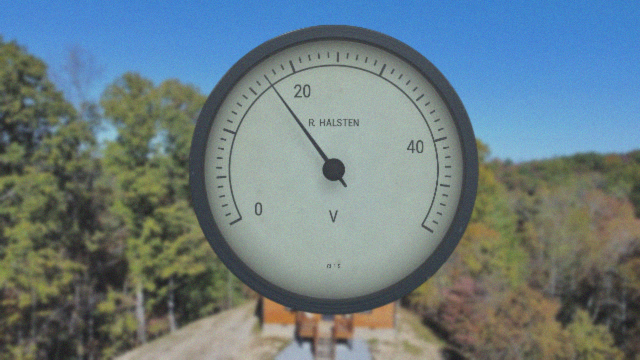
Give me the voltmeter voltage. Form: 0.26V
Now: 17V
